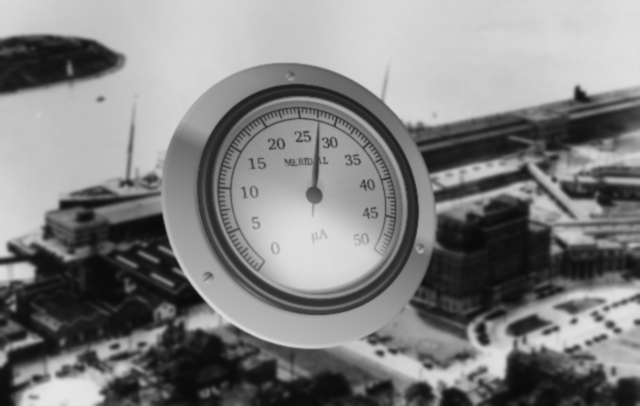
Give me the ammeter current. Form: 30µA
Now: 27.5µA
